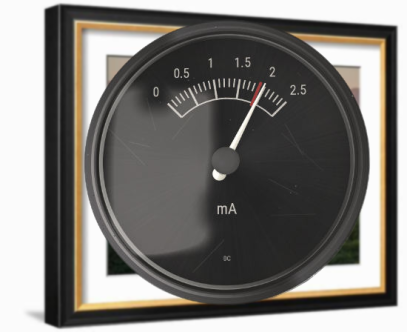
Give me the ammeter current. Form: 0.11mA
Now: 2mA
